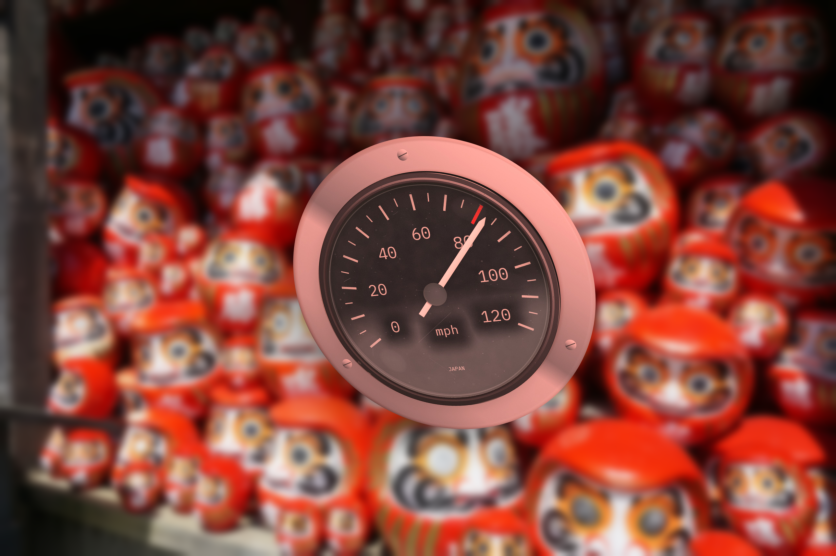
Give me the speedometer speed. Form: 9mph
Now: 82.5mph
